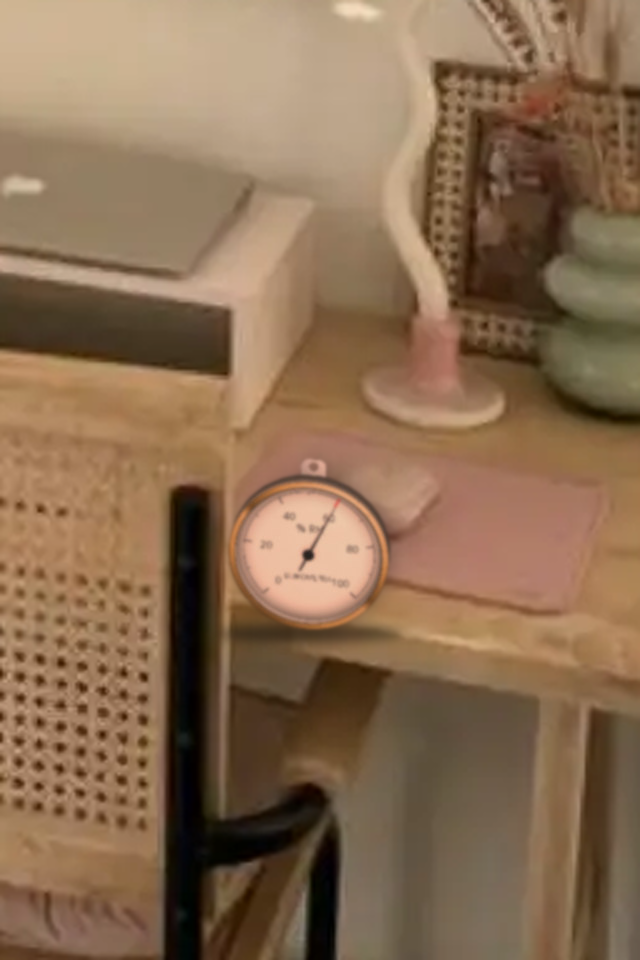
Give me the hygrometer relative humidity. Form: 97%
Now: 60%
